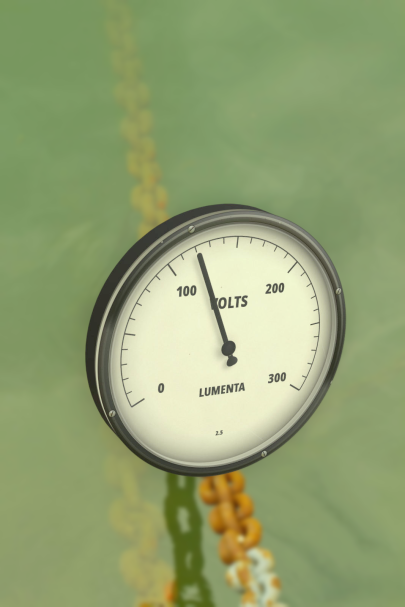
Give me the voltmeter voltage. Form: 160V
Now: 120V
